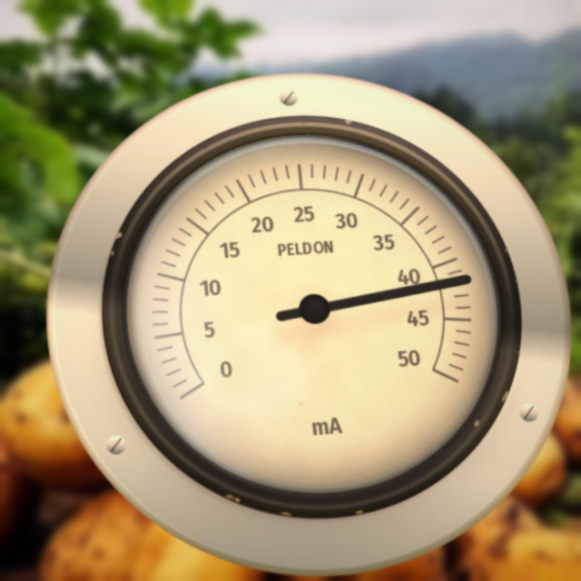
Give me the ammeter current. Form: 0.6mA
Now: 42mA
